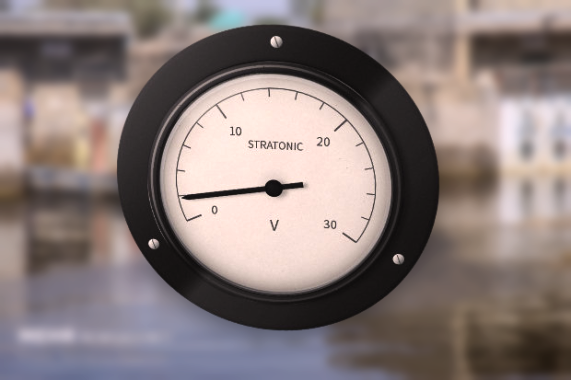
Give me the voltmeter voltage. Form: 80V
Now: 2V
